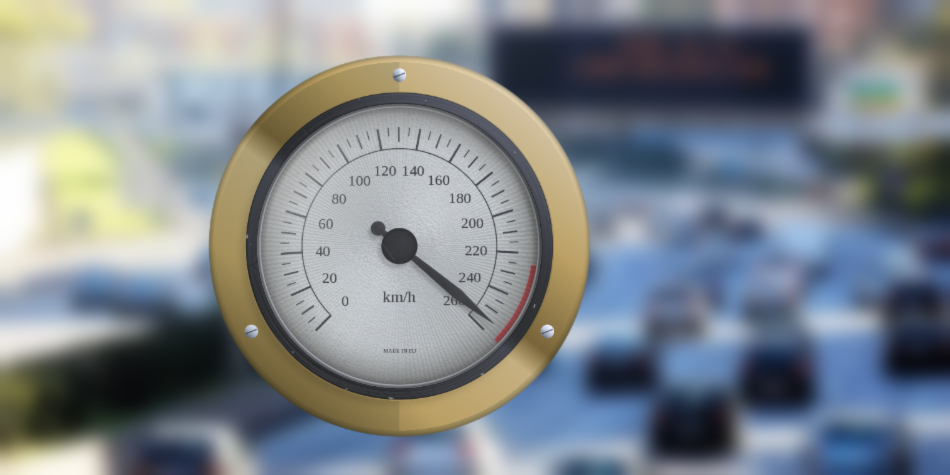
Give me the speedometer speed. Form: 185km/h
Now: 255km/h
